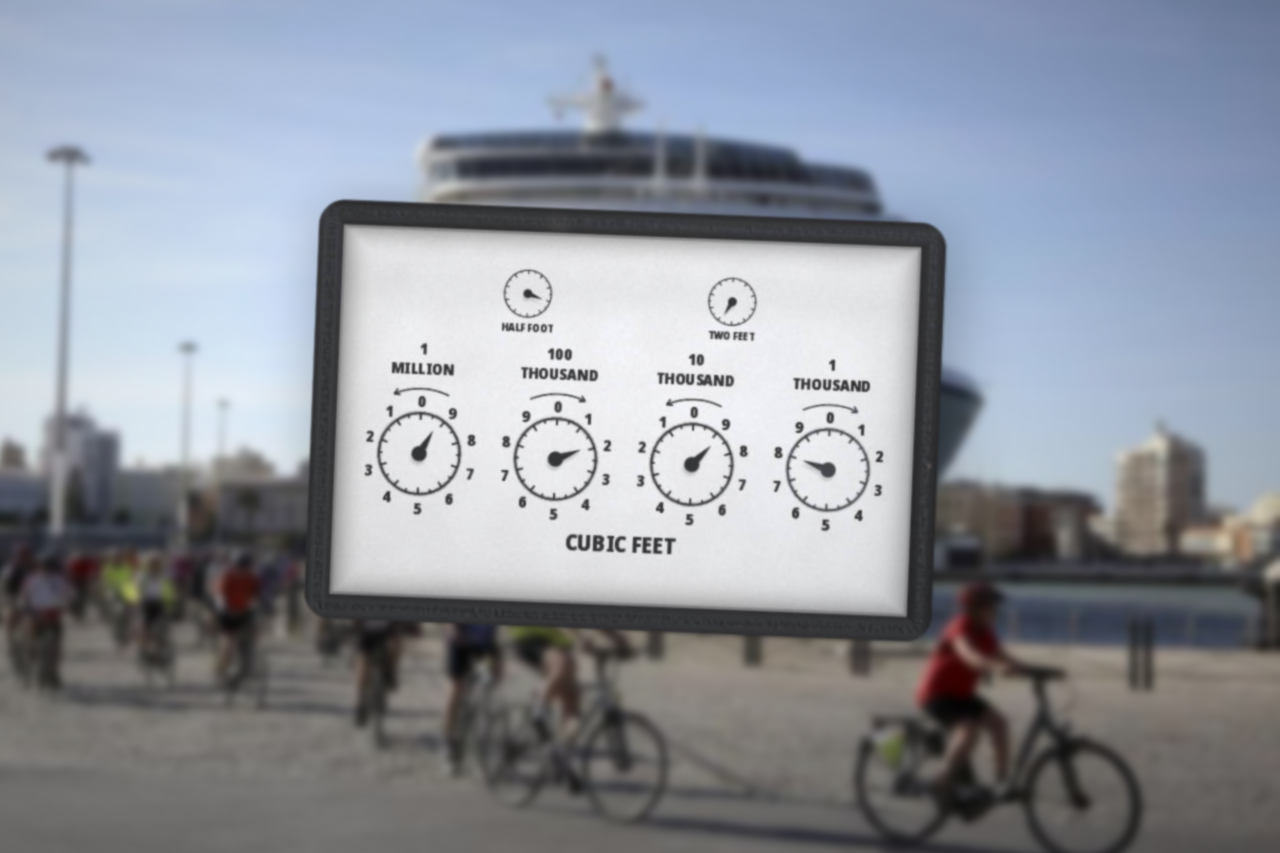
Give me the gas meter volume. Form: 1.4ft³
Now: 918800ft³
